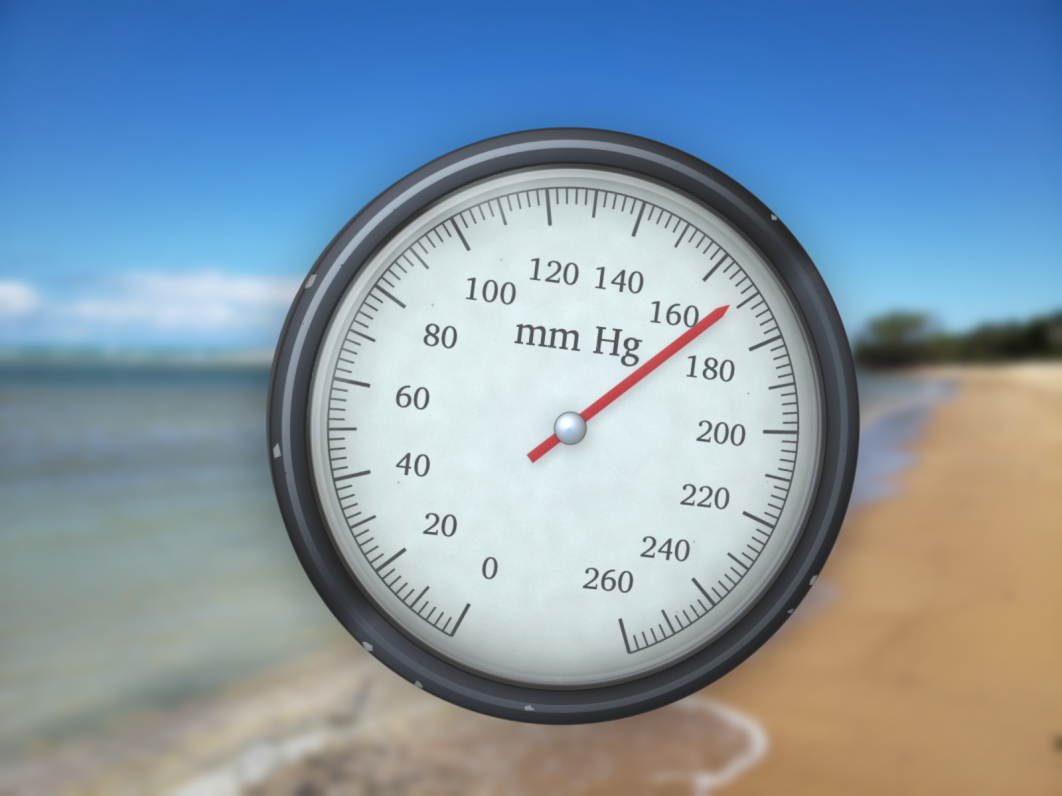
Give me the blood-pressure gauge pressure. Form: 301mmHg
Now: 168mmHg
